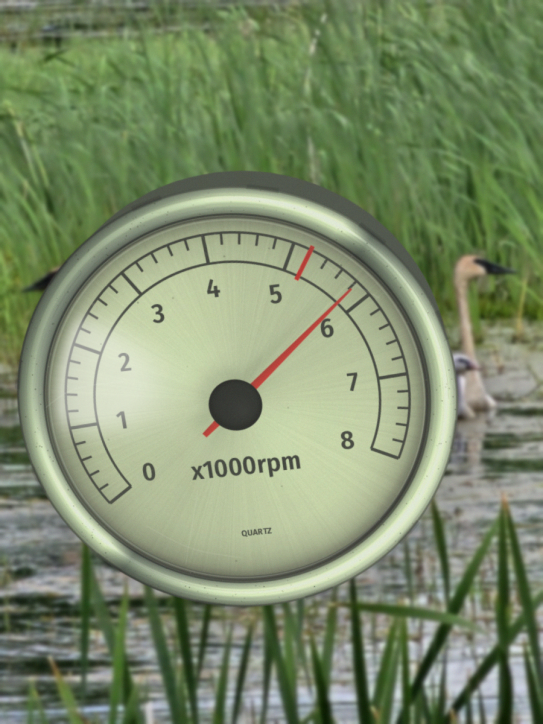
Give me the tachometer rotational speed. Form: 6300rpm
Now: 5800rpm
